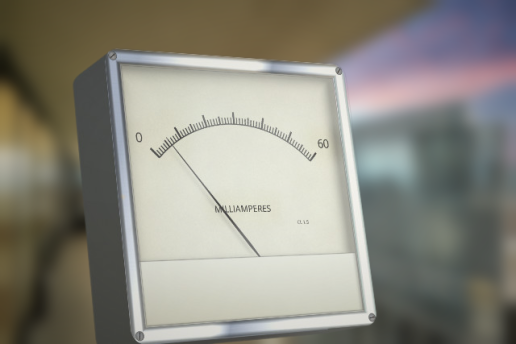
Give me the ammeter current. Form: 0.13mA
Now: 5mA
